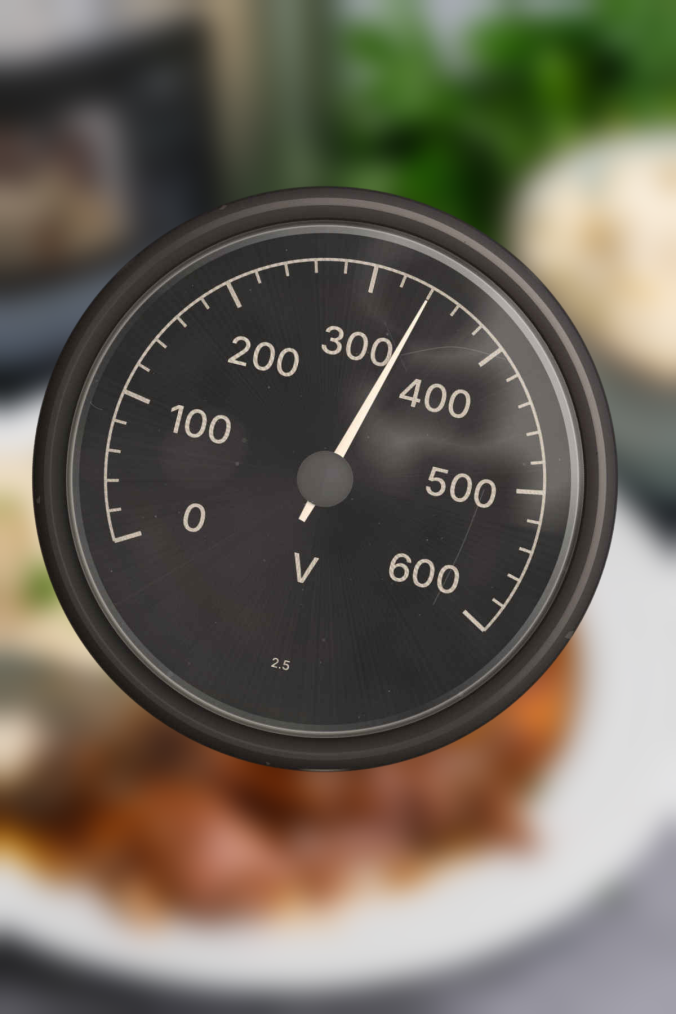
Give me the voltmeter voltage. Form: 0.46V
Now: 340V
